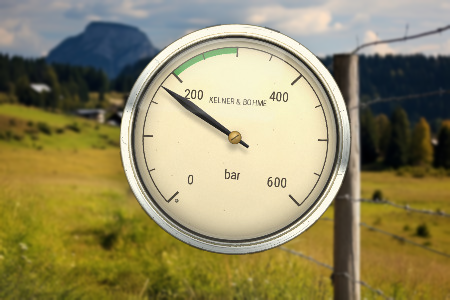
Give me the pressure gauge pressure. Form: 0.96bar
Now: 175bar
